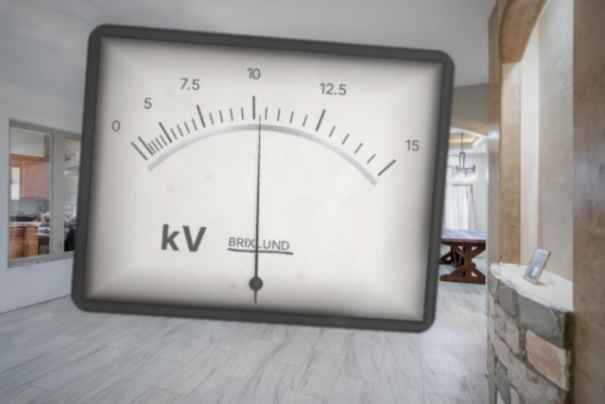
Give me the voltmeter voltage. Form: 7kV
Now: 10.25kV
